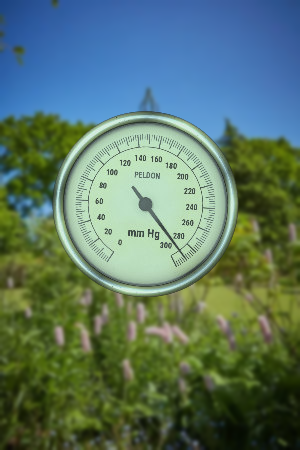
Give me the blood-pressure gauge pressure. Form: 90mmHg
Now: 290mmHg
